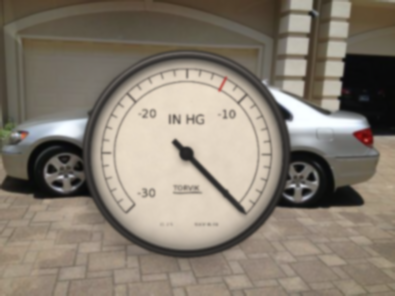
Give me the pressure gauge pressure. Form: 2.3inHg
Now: 0inHg
